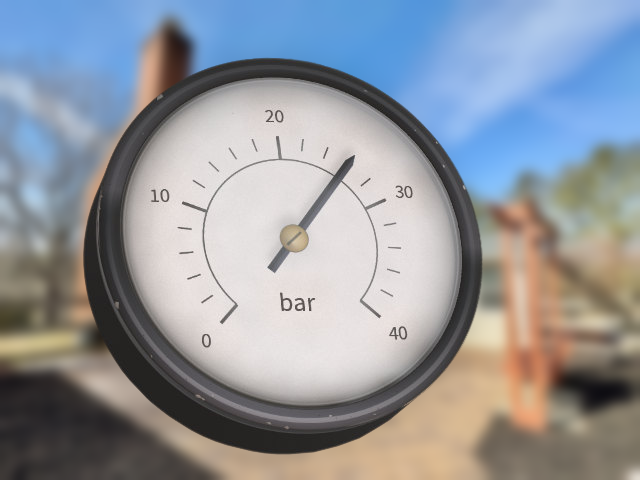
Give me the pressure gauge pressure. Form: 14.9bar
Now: 26bar
